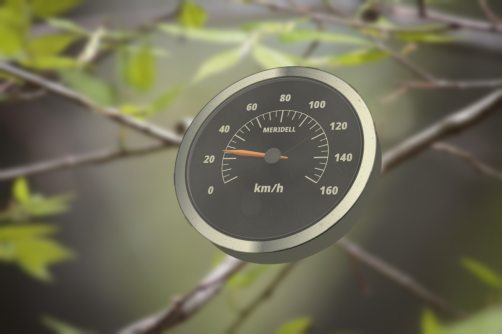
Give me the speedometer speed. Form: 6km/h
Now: 25km/h
